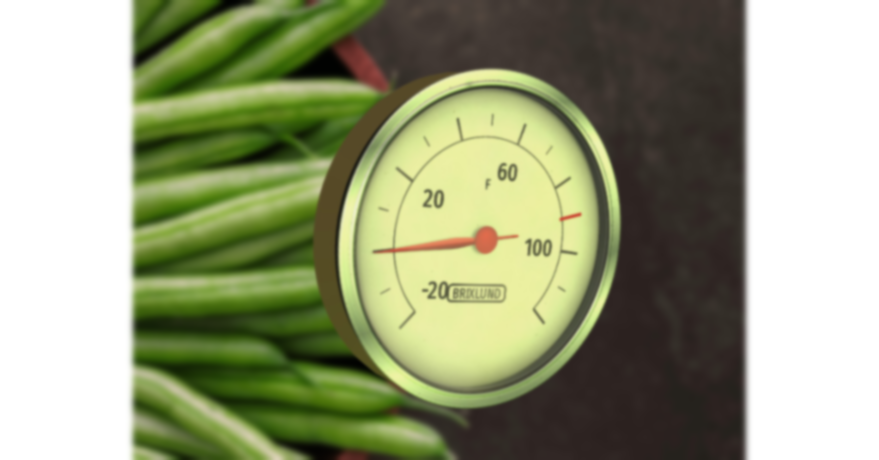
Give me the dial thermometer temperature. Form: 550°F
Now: 0°F
